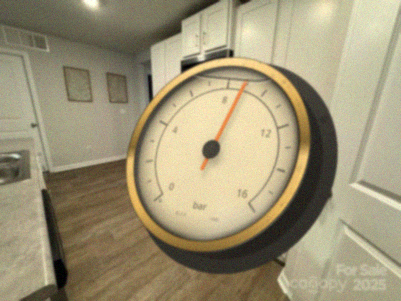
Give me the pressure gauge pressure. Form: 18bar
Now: 9bar
